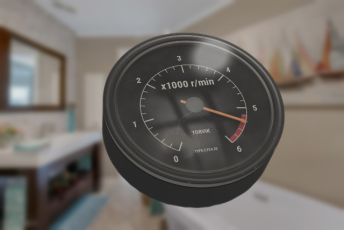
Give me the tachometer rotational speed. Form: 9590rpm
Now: 5400rpm
